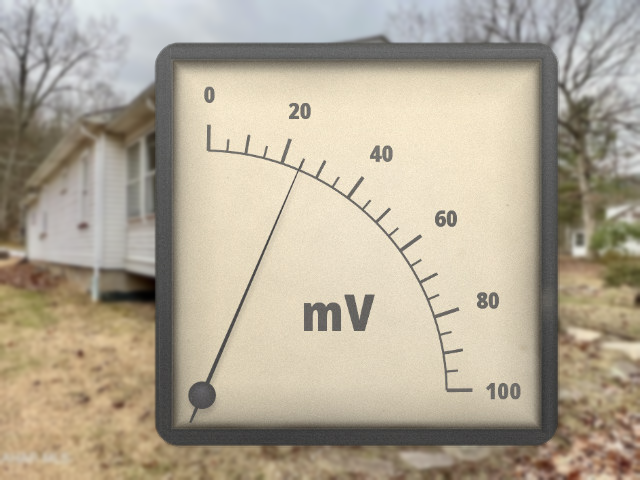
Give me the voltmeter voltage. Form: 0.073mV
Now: 25mV
